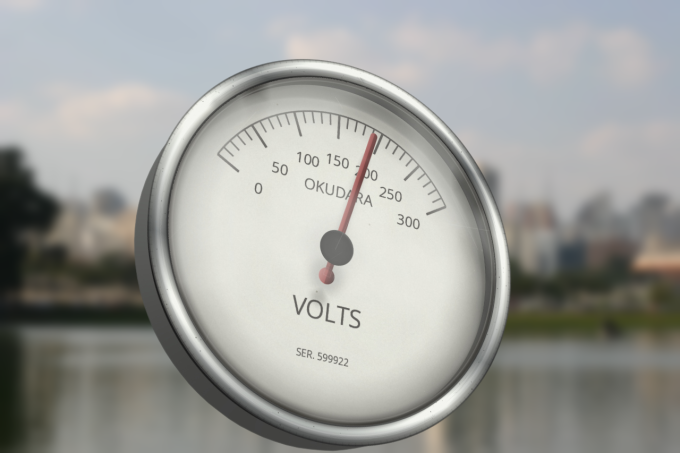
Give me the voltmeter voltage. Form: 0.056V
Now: 190V
